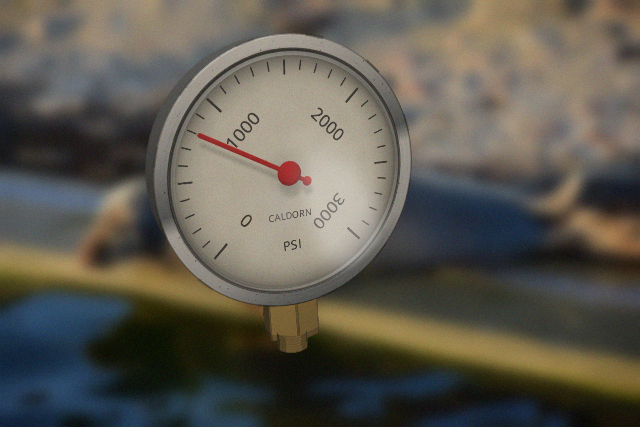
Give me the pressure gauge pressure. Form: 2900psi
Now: 800psi
